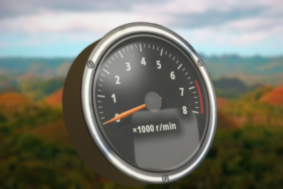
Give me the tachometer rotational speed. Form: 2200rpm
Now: 0rpm
